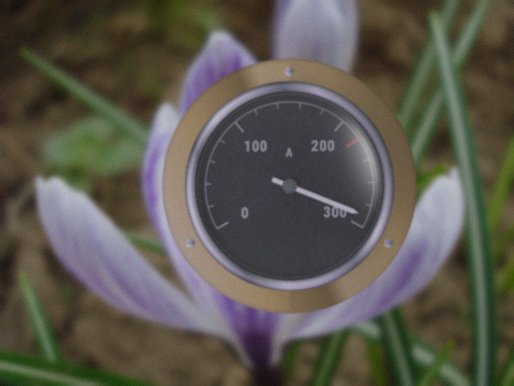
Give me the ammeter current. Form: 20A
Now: 290A
